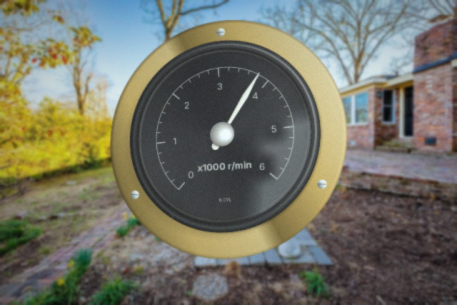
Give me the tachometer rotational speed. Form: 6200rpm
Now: 3800rpm
